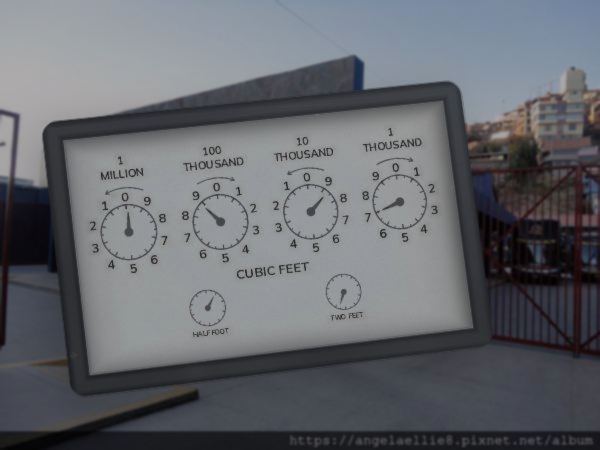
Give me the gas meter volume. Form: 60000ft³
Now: 988700ft³
